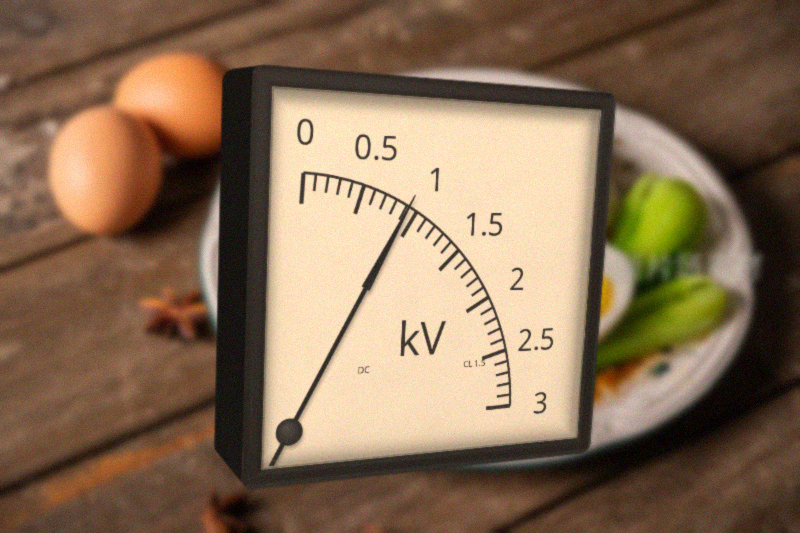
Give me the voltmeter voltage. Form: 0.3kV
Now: 0.9kV
